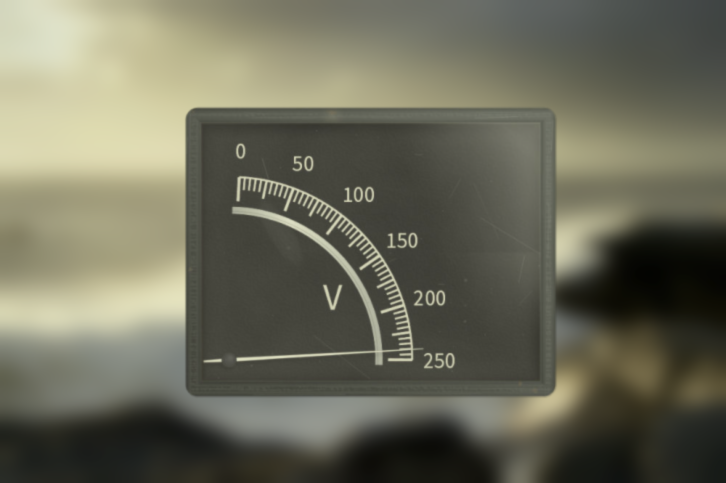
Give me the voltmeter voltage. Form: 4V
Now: 240V
